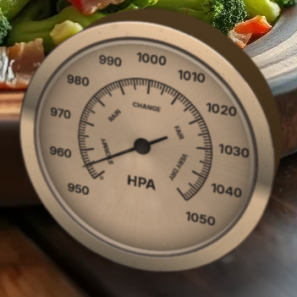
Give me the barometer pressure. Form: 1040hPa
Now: 955hPa
